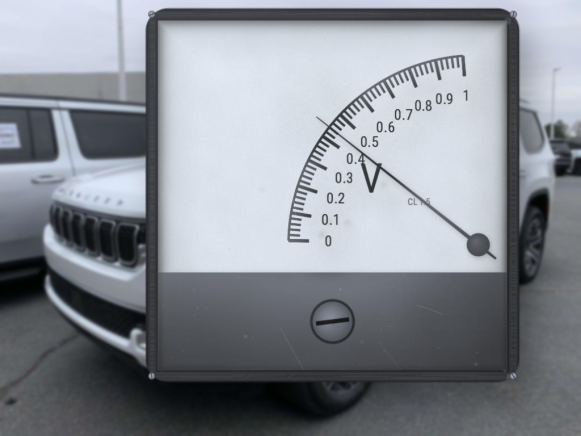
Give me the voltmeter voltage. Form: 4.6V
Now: 0.44V
